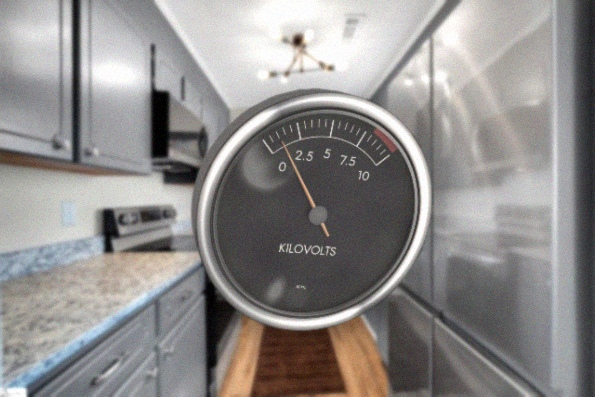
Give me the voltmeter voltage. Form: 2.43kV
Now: 1kV
